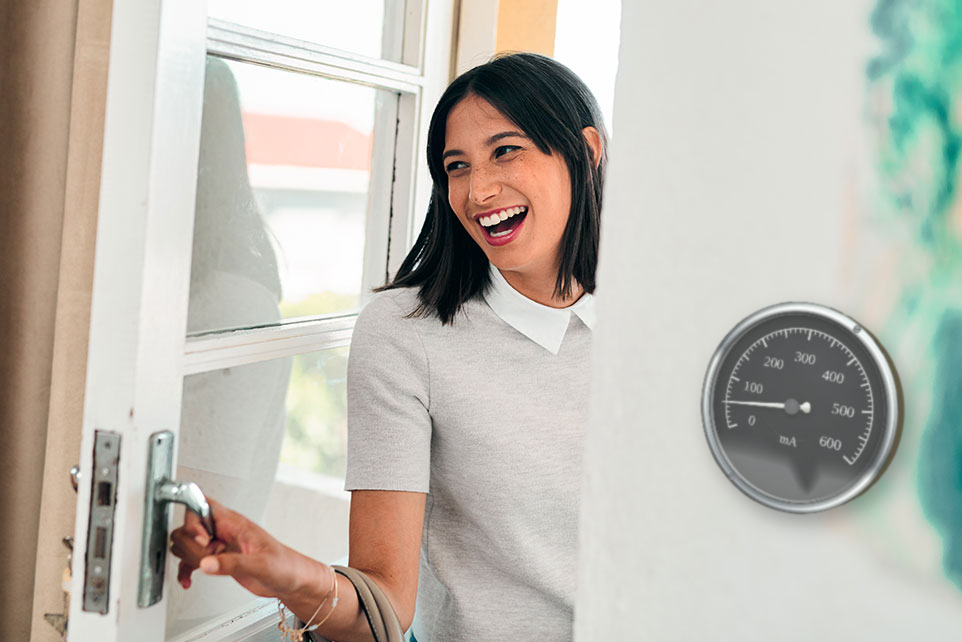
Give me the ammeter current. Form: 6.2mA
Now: 50mA
